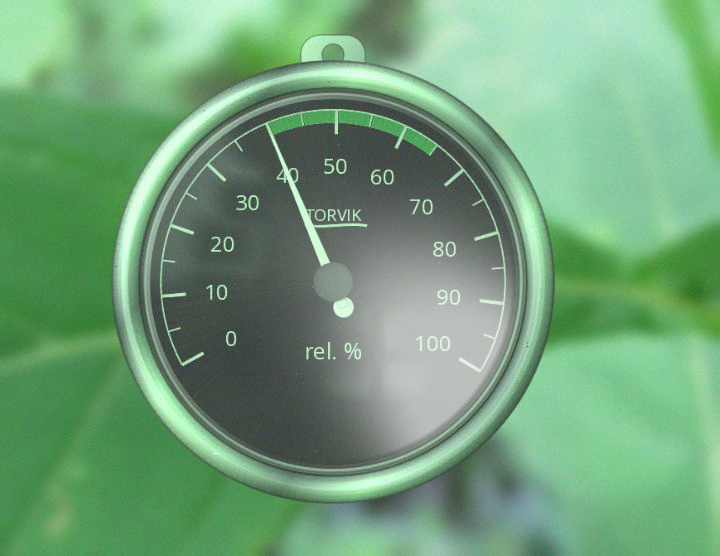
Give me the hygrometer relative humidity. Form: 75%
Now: 40%
